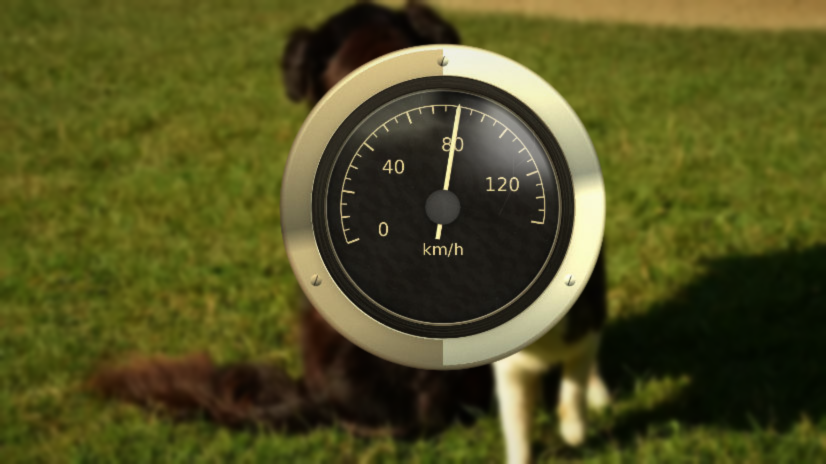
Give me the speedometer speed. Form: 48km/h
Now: 80km/h
